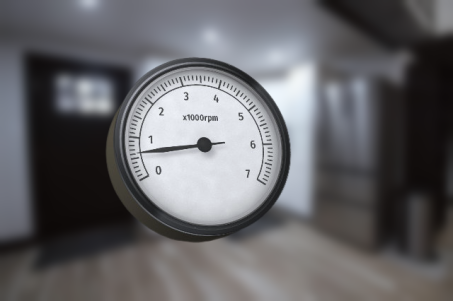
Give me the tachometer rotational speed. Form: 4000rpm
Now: 600rpm
